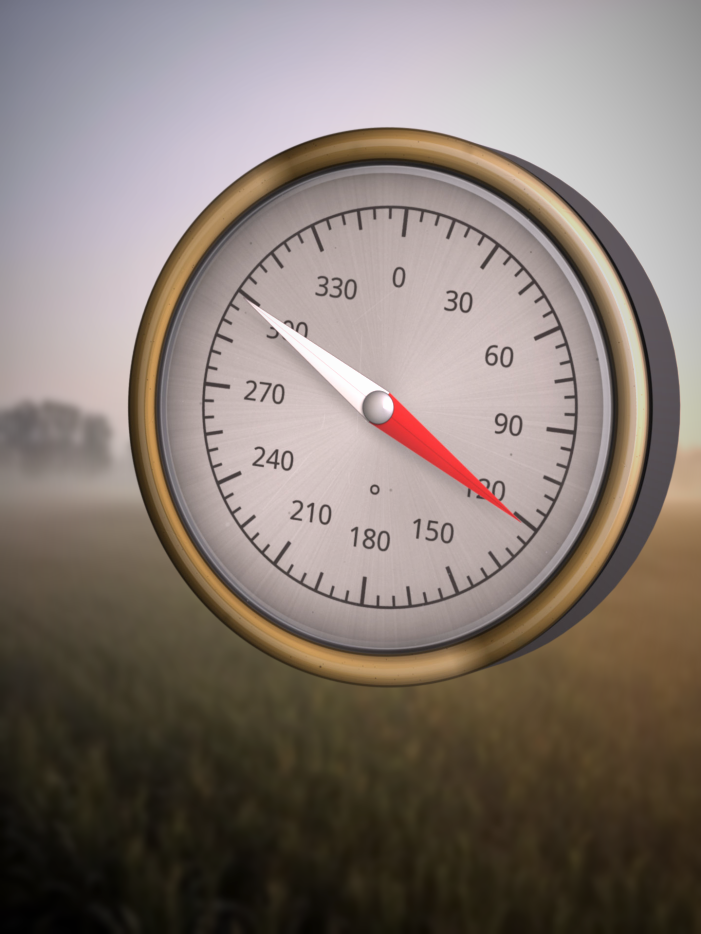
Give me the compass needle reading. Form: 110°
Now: 120°
